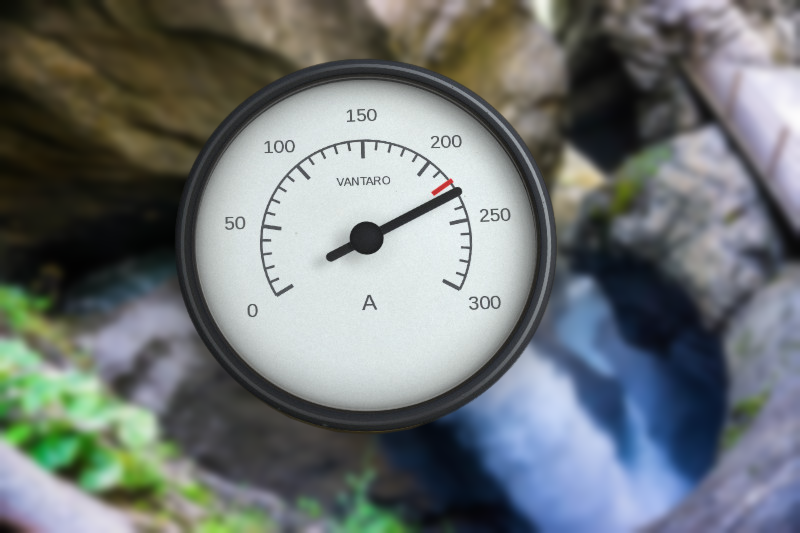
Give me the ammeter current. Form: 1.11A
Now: 230A
